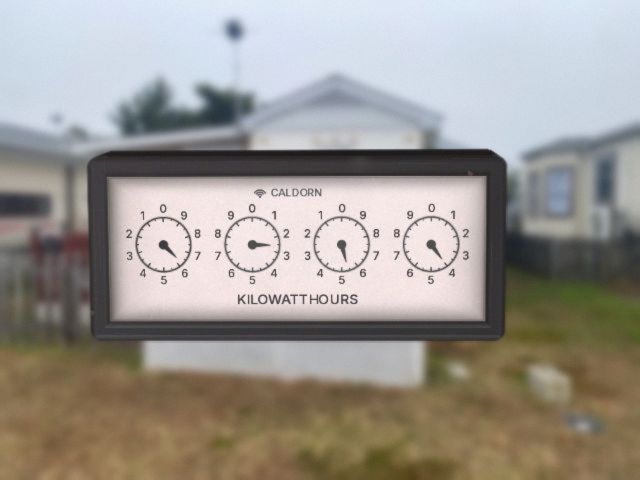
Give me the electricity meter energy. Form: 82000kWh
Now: 6254kWh
